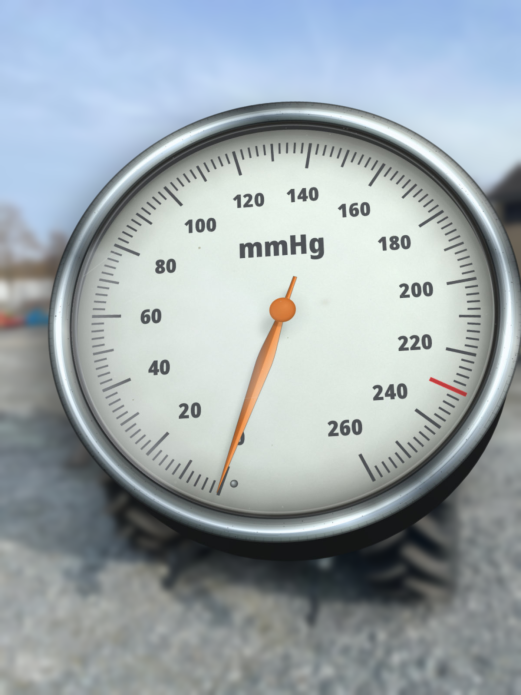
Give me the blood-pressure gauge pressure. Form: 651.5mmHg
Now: 0mmHg
